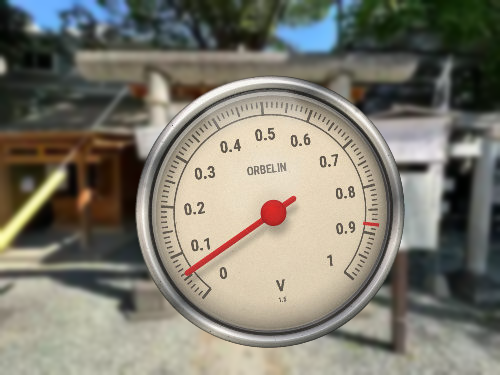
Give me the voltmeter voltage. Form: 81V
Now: 0.06V
